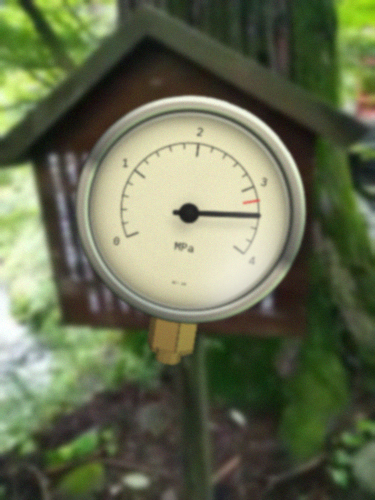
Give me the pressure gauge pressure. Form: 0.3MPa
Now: 3.4MPa
